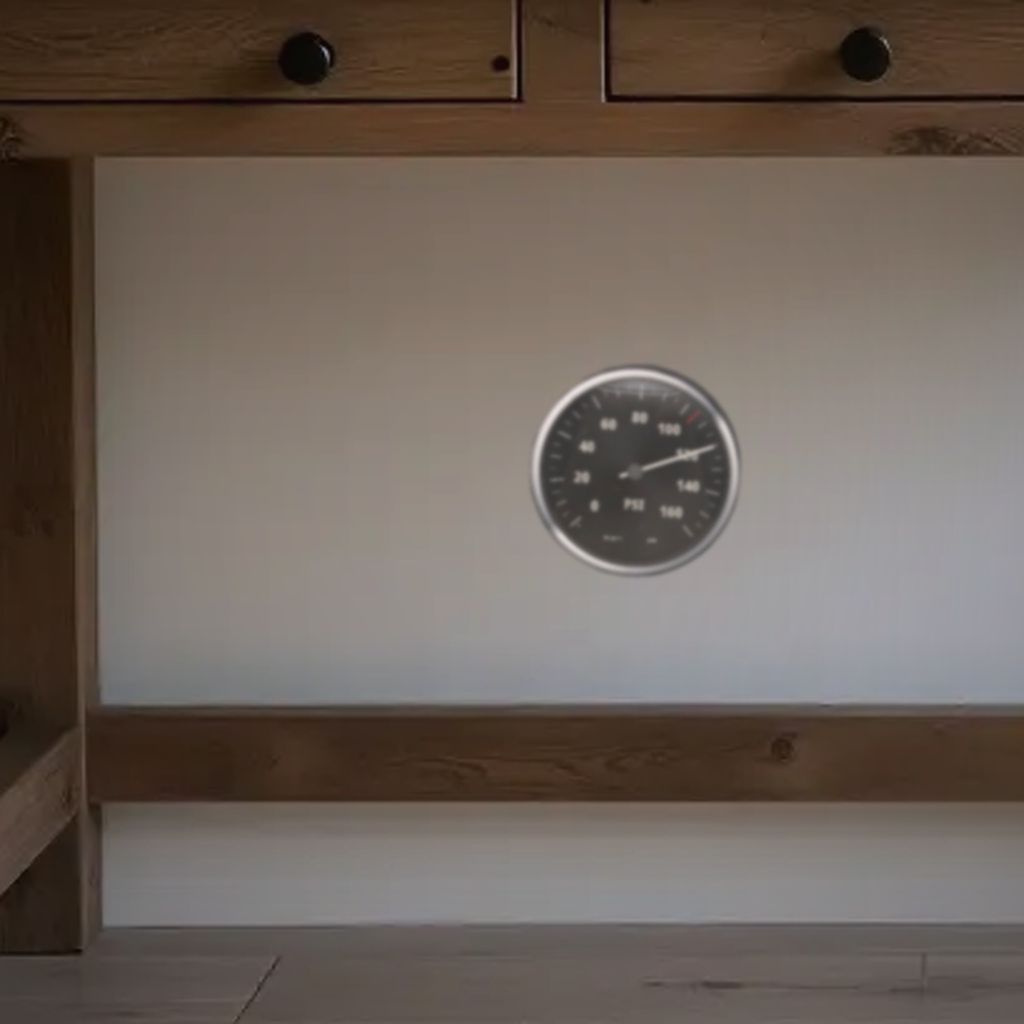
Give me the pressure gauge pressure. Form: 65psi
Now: 120psi
